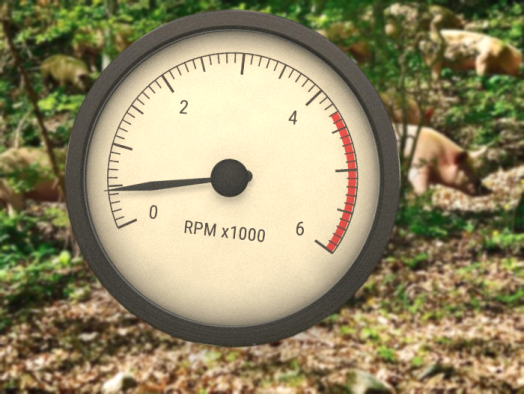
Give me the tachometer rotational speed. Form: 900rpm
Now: 450rpm
